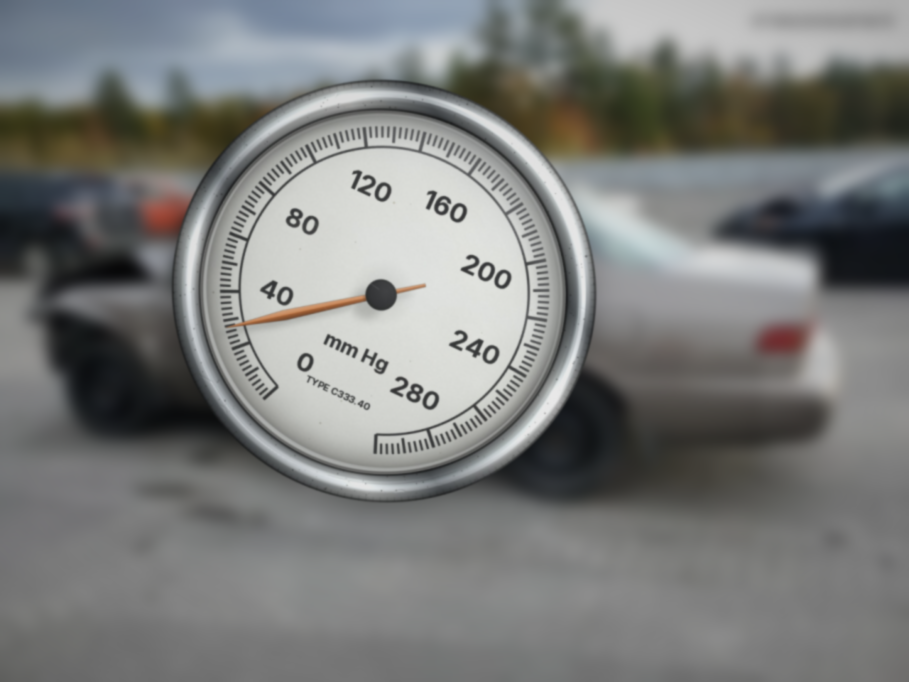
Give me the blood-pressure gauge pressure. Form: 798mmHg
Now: 28mmHg
